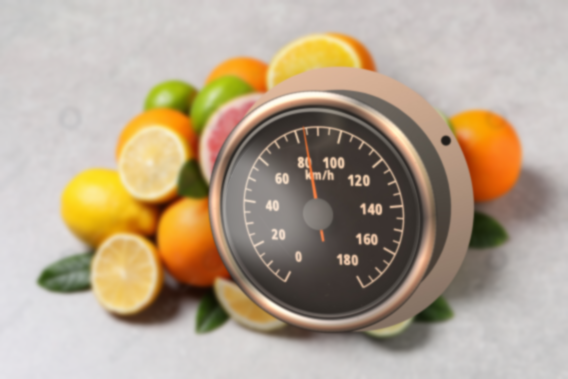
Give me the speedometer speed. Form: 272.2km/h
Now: 85km/h
